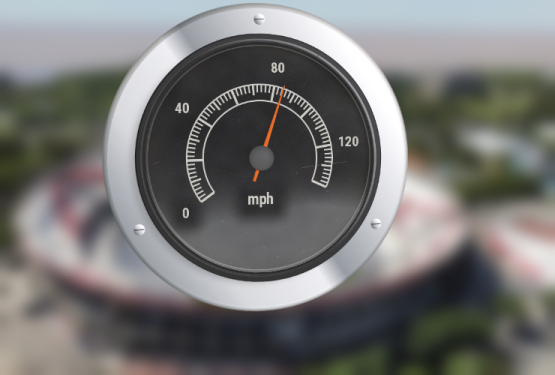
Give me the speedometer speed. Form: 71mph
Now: 84mph
